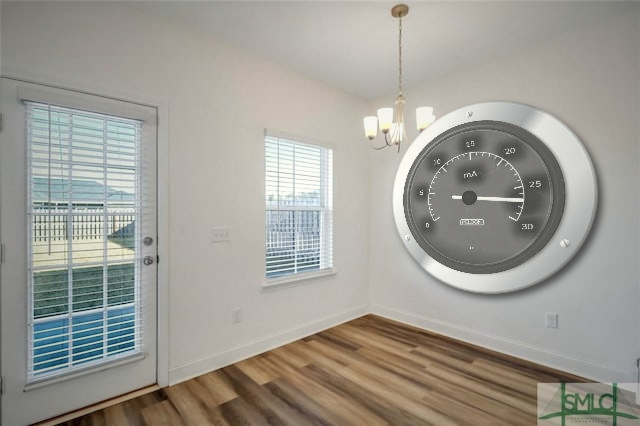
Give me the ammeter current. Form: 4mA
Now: 27mA
